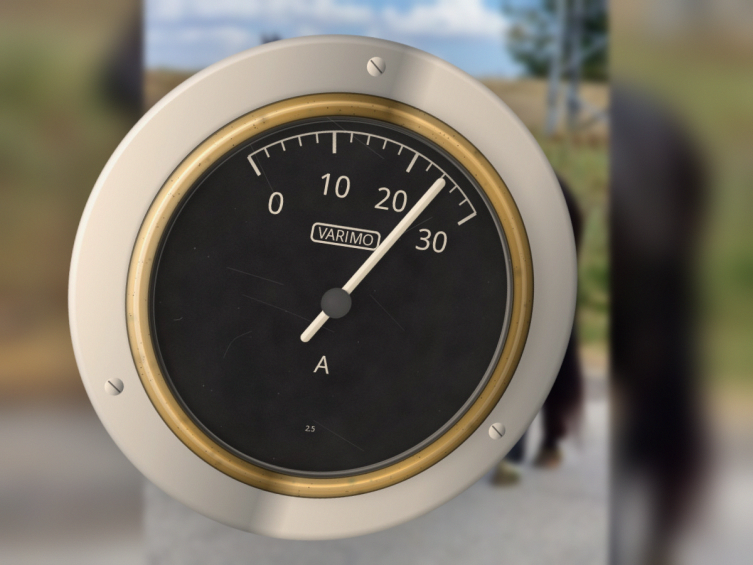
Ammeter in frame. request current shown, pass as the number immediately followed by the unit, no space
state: 24A
